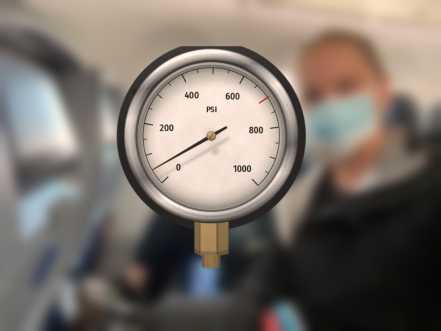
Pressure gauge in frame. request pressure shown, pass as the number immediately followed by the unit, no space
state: 50psi
